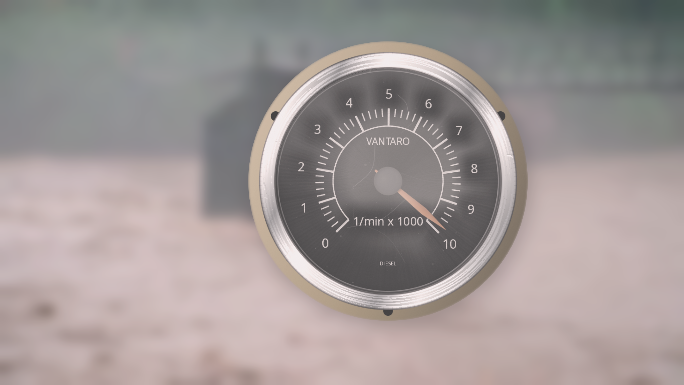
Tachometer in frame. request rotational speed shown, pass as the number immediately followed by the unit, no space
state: 9800rpm
